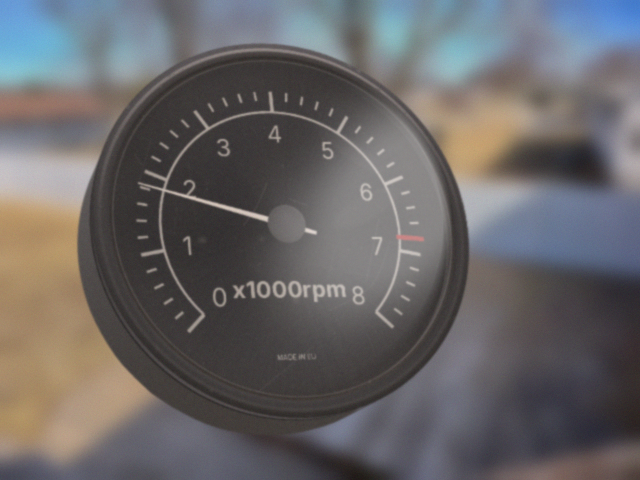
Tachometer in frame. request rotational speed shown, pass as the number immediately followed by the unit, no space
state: 1800rpm
